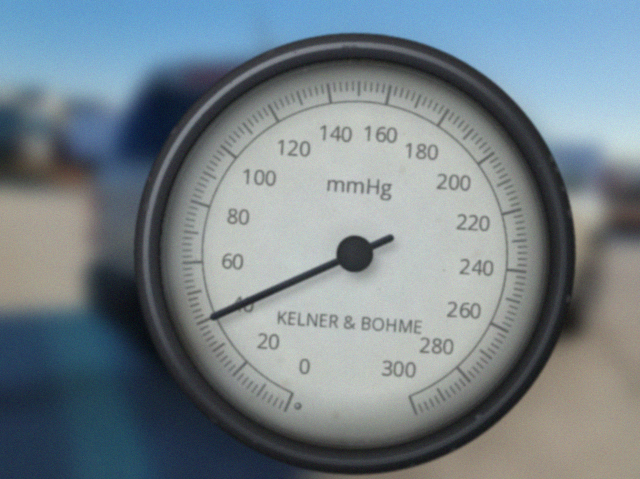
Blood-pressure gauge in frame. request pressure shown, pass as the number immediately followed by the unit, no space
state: 40mmHg
